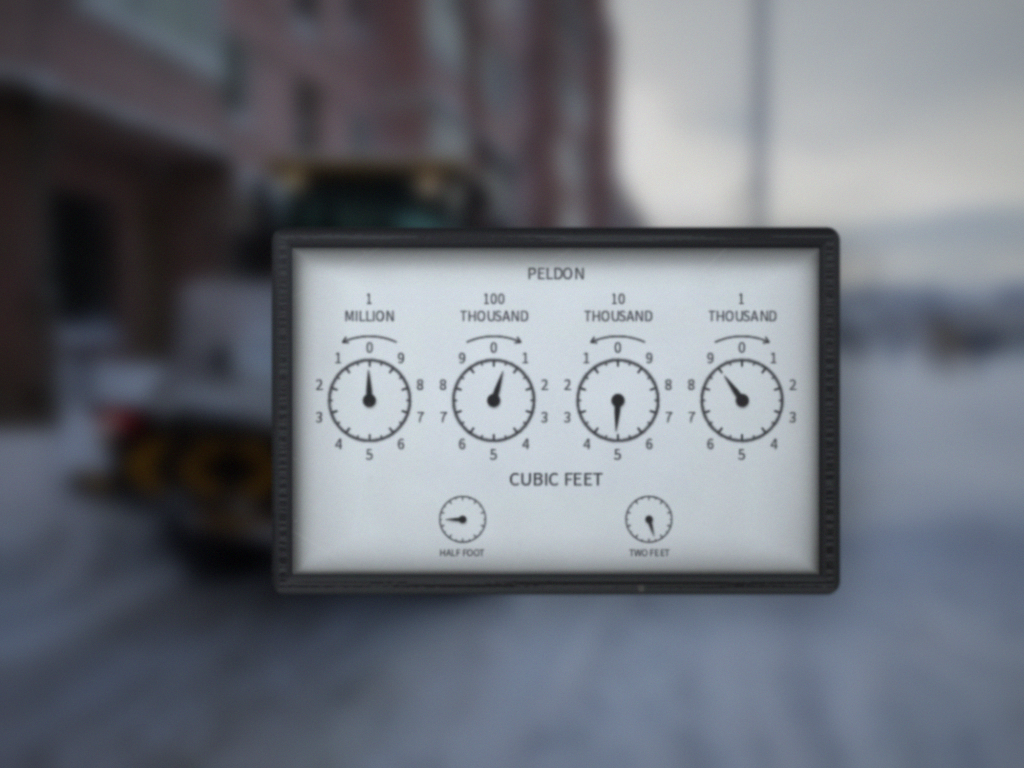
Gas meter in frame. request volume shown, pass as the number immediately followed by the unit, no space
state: 4900ft³
